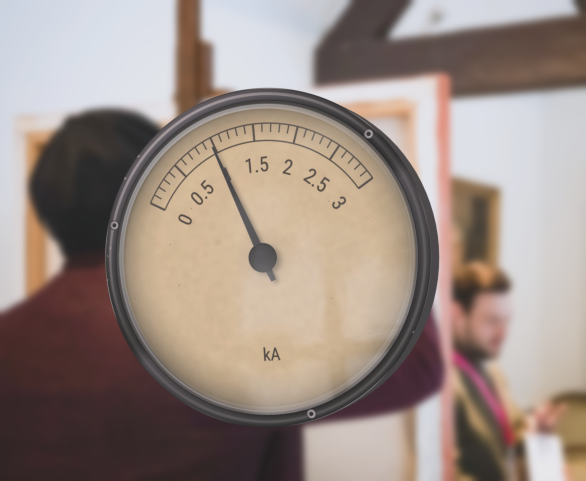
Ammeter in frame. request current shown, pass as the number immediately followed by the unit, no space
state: 1kA
